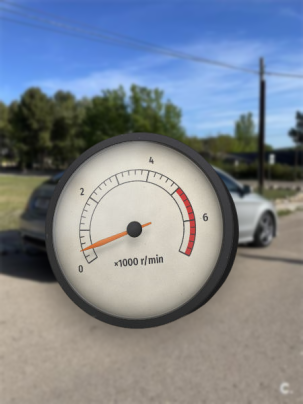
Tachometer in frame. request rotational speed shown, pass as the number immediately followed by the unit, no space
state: 400rpm
